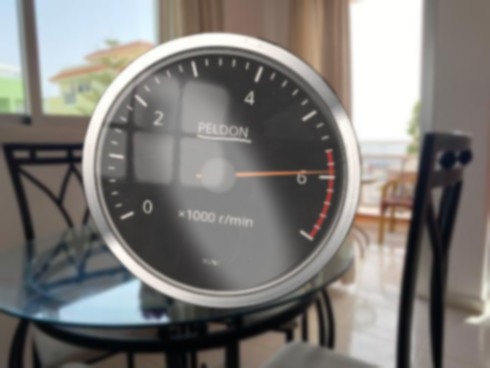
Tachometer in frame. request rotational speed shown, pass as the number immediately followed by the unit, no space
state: 5900rpm
